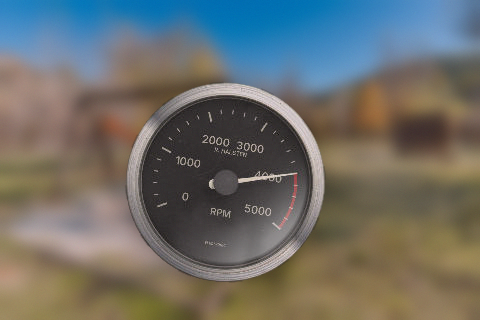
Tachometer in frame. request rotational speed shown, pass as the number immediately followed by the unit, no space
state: 4000rpm
